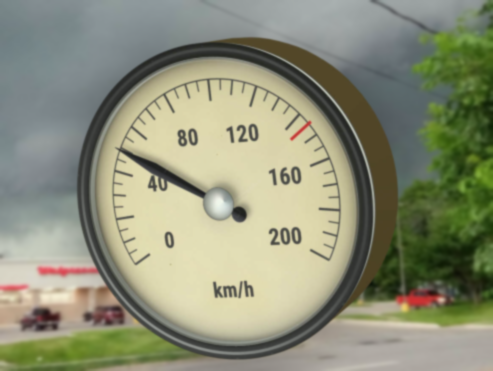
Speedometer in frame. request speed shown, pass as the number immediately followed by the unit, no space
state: 50km/h
